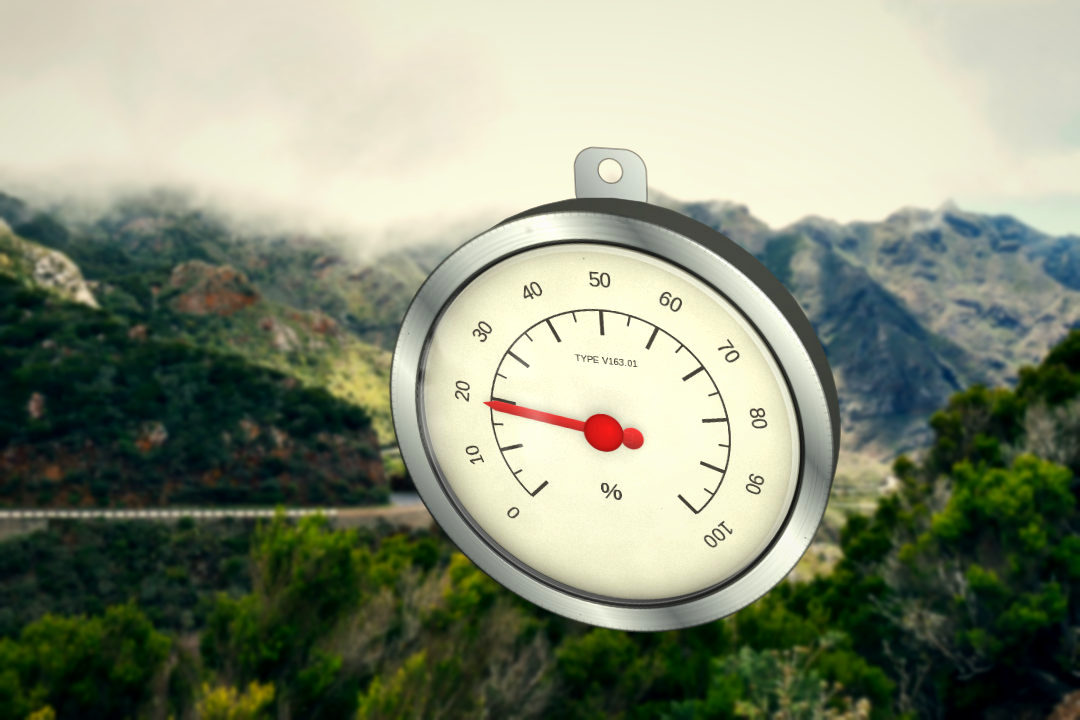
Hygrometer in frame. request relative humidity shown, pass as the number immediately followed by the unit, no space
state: 20%
